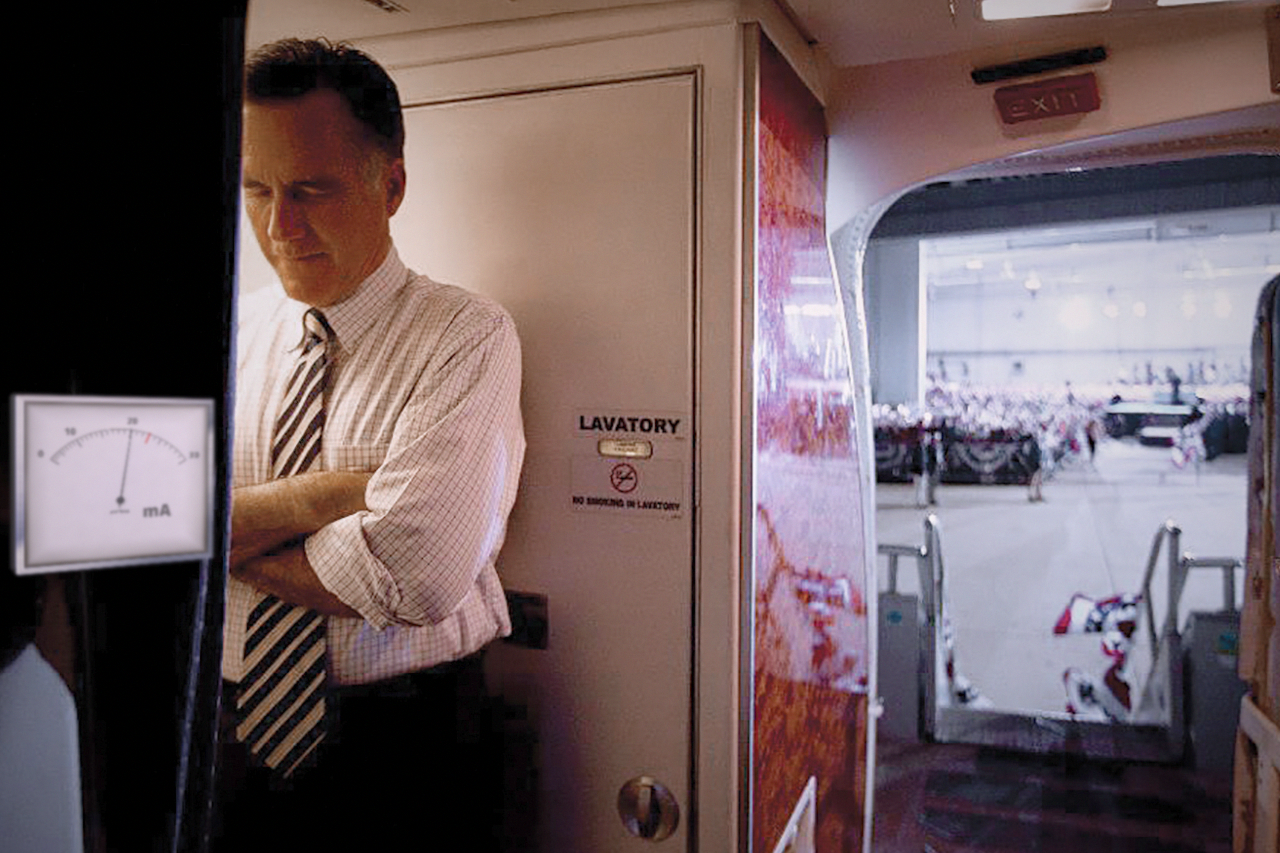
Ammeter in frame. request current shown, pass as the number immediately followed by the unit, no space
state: 20mA
